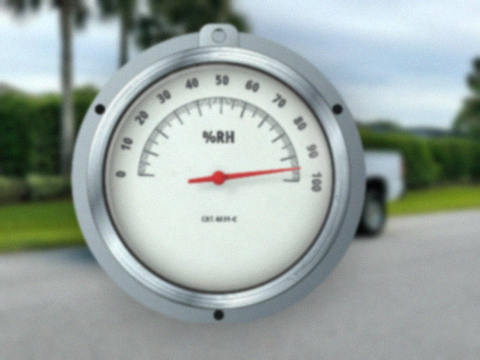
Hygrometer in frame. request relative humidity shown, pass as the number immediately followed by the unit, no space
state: 95%
